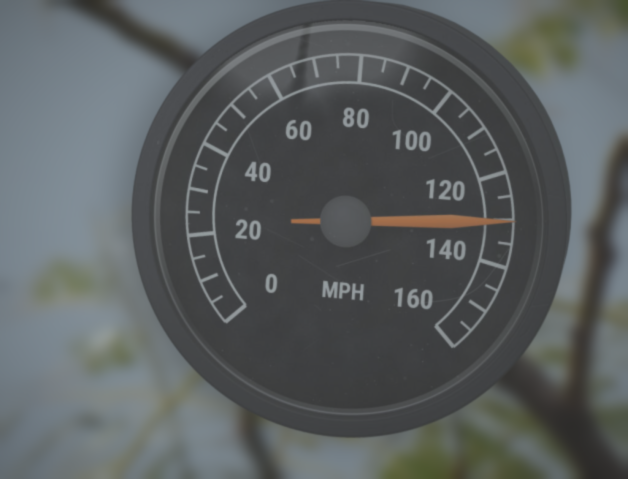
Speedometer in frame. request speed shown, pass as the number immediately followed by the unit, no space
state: 130mph
